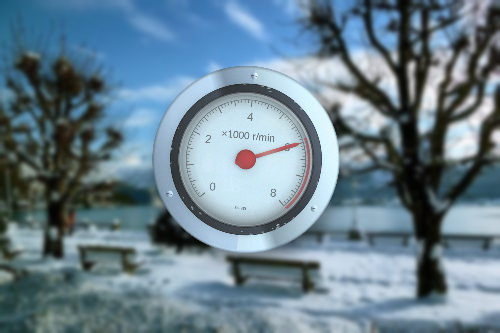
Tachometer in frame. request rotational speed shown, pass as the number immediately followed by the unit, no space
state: 6000rpm
